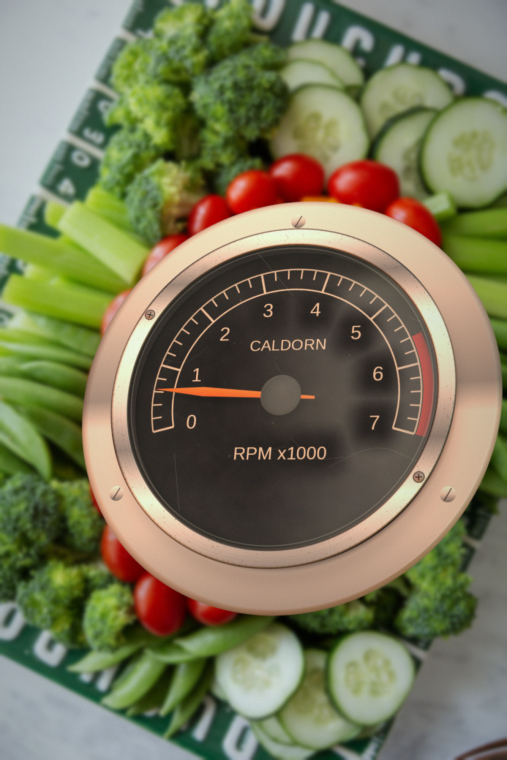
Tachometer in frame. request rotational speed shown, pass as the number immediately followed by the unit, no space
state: 600rpm
